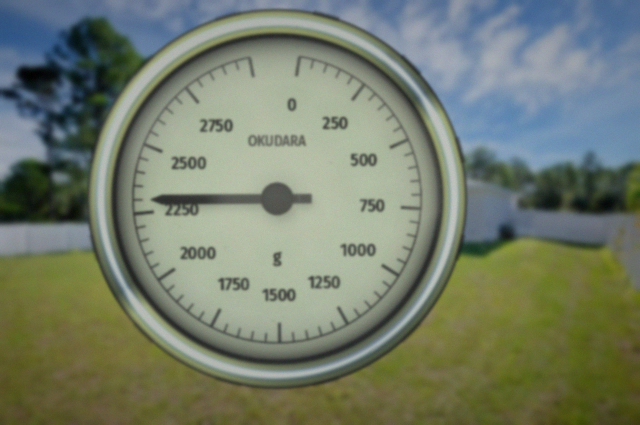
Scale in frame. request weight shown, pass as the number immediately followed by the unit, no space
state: 2300g
